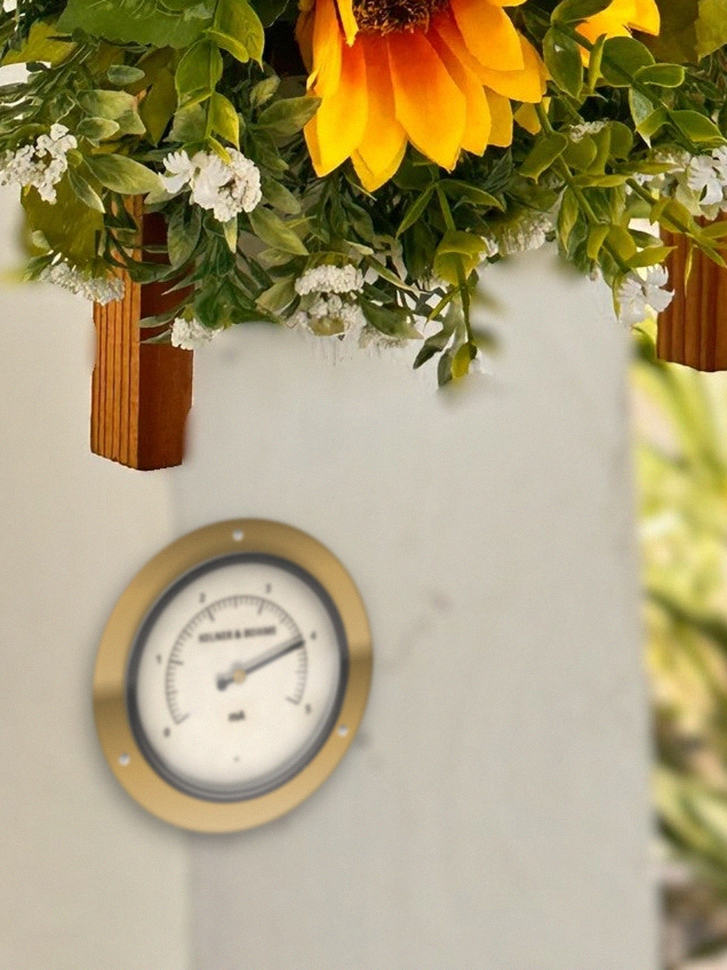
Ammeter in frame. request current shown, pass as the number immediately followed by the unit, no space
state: 4mA
